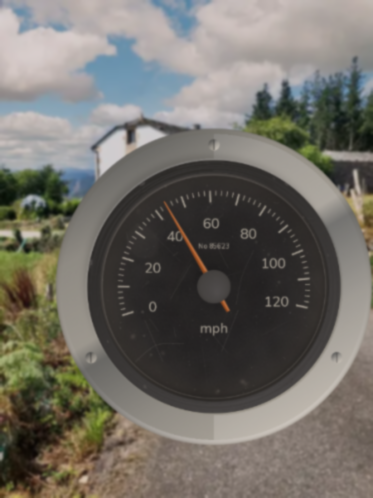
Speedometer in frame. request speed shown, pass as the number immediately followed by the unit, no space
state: 44mph
